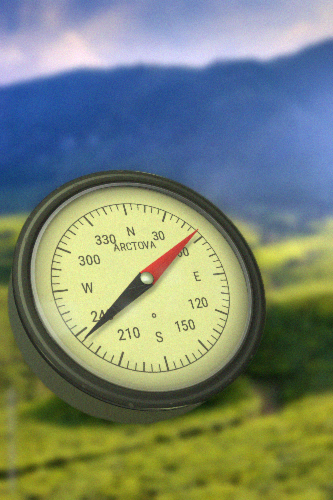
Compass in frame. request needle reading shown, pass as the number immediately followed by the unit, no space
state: 55°
